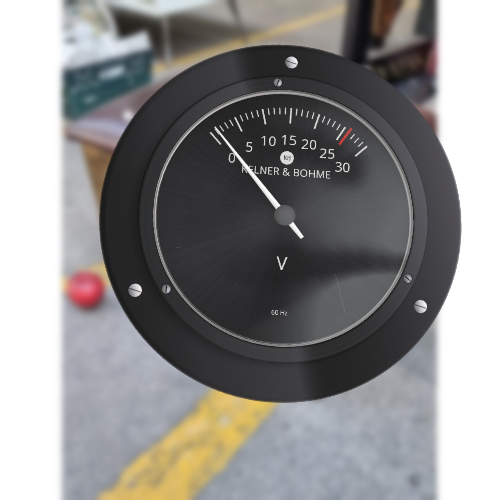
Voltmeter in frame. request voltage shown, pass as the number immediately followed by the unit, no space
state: 1V
